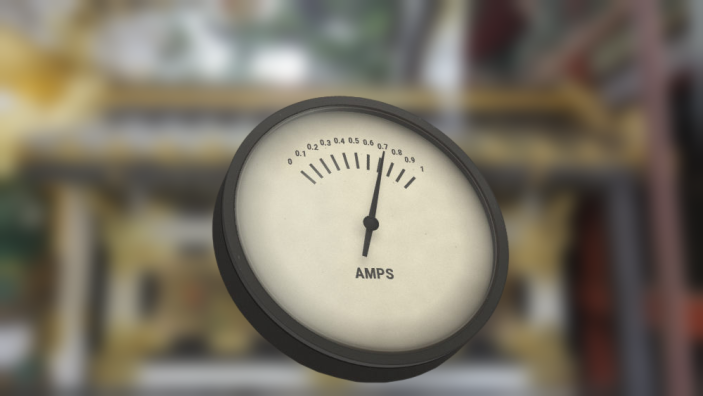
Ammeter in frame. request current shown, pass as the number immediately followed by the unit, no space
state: 0.7A
